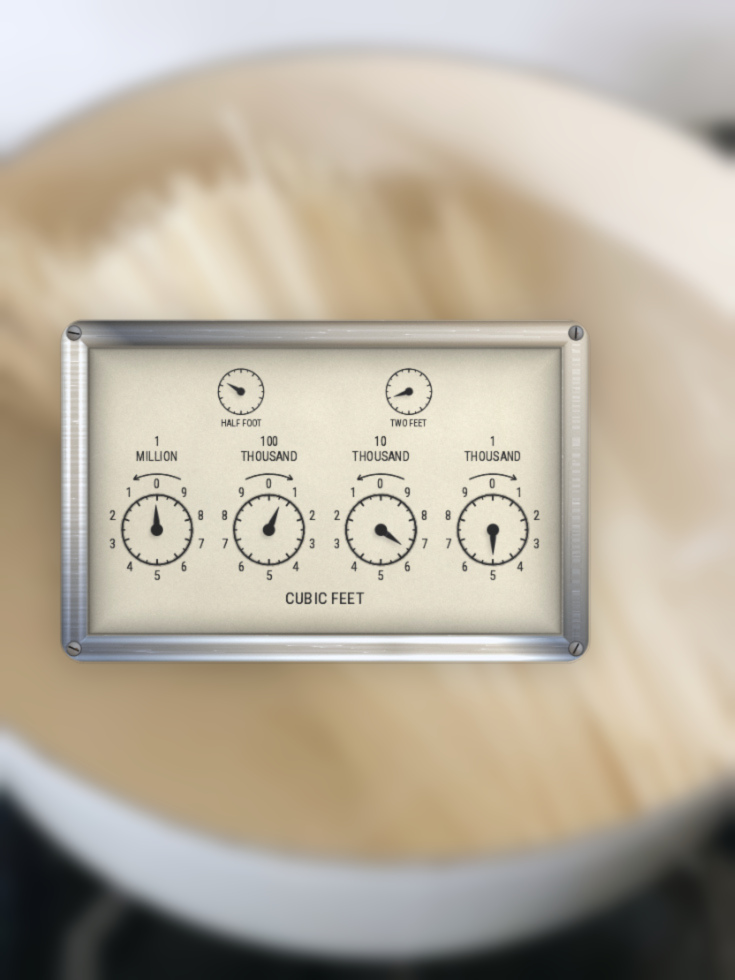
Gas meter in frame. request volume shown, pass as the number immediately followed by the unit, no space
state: 6500ft³
